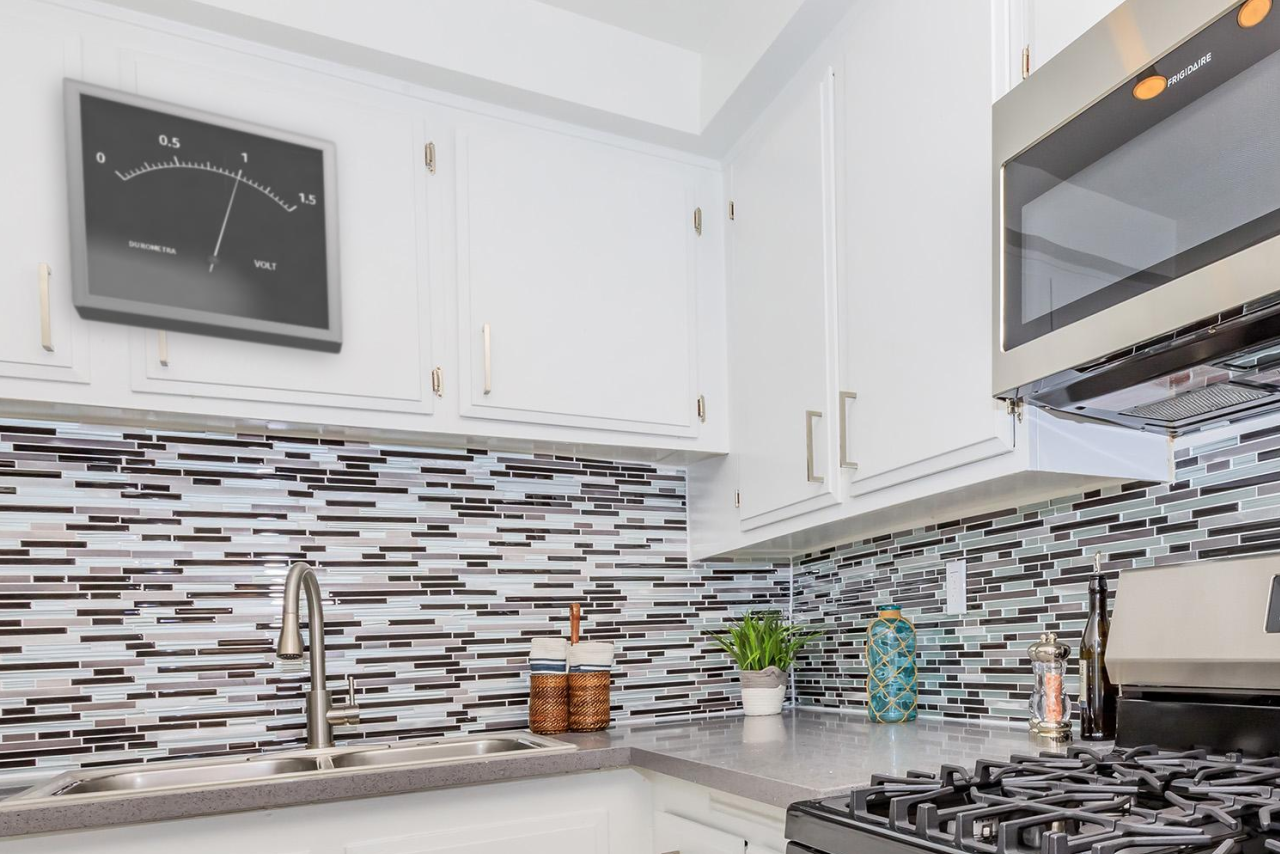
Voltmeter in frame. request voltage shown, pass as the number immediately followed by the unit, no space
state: 1V
